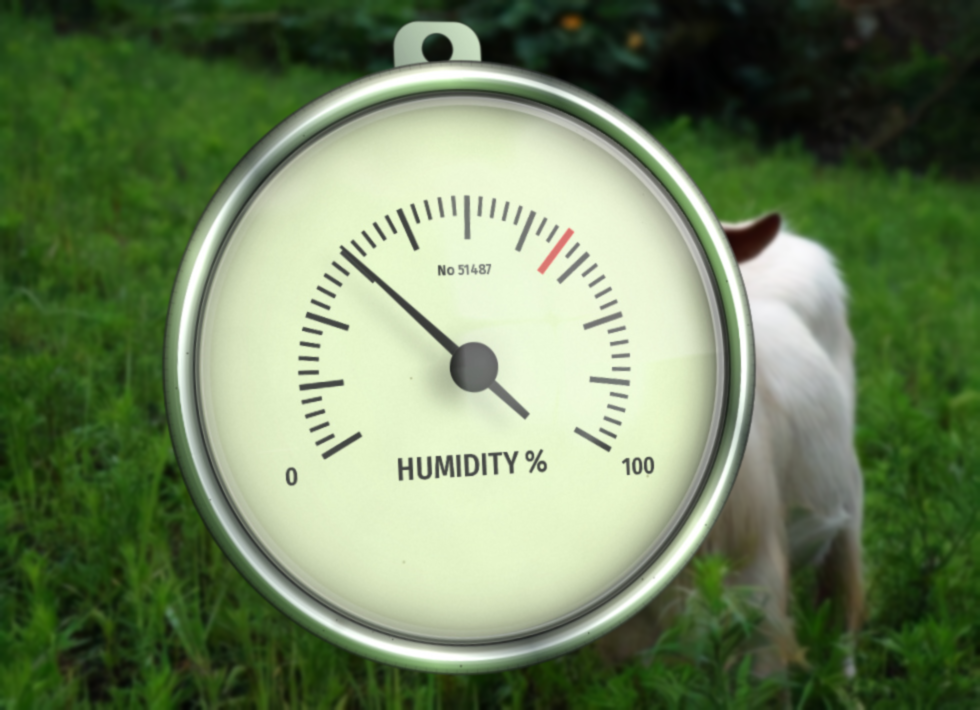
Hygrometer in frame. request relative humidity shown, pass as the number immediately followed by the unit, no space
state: 30%
